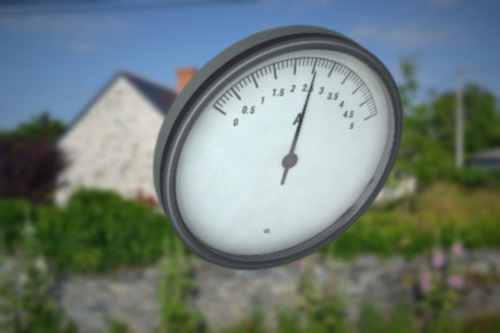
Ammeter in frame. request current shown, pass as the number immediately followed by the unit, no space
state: 2.5A
